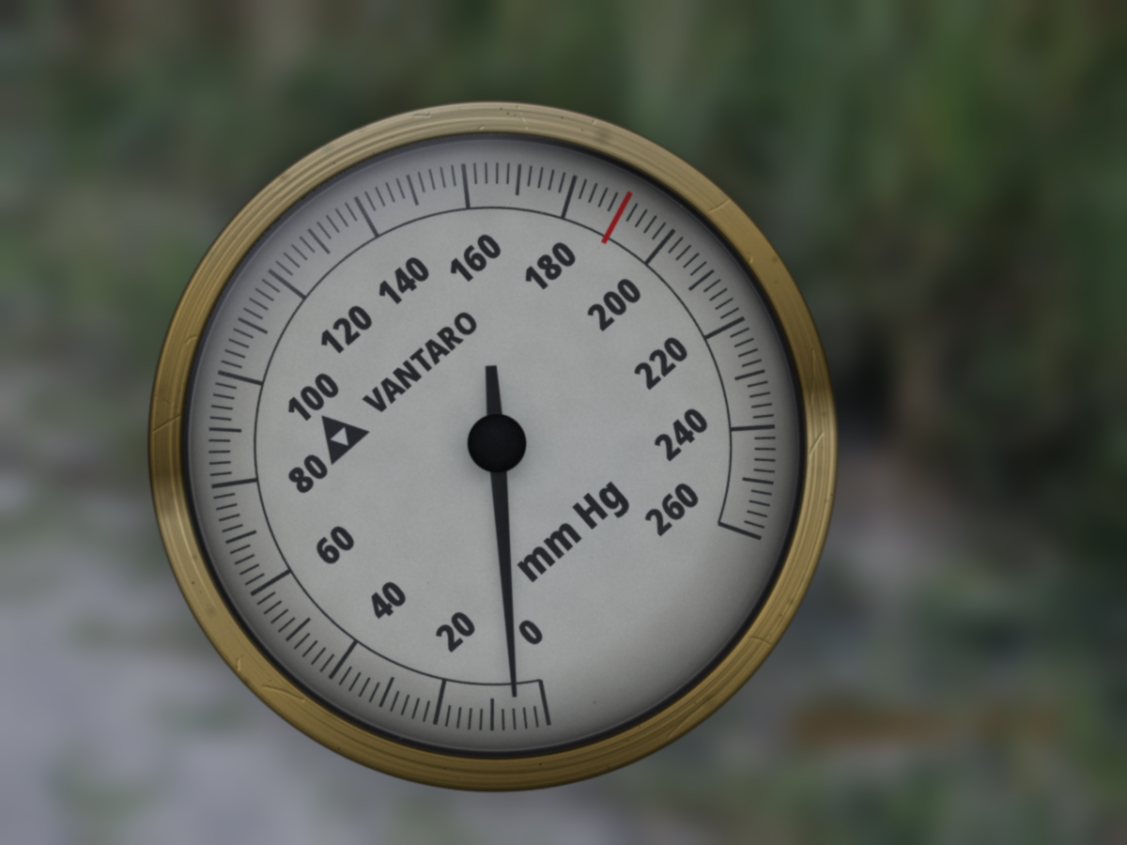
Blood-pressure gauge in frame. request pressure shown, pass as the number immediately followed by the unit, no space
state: 6mmHg
